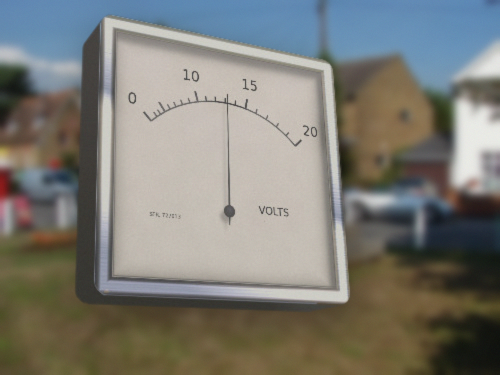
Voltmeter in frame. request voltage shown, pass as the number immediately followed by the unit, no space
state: 13V
